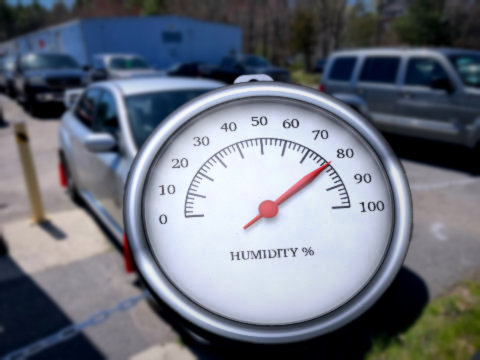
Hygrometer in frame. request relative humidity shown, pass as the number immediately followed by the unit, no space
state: 80%
